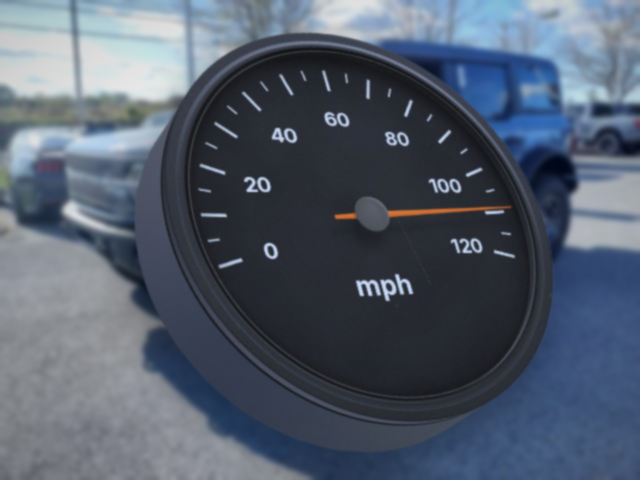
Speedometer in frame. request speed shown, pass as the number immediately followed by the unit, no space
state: 110mph
